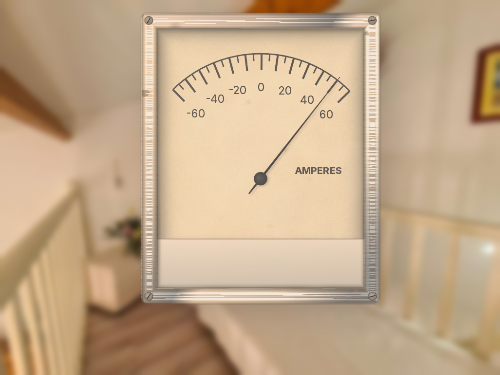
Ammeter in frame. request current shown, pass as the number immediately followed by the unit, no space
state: 50A
